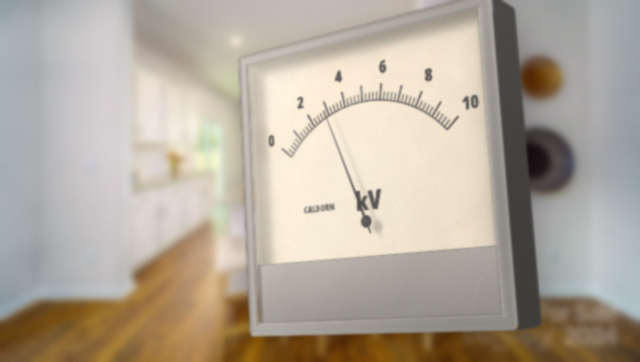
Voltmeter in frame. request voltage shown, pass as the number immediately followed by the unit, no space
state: 3kV
